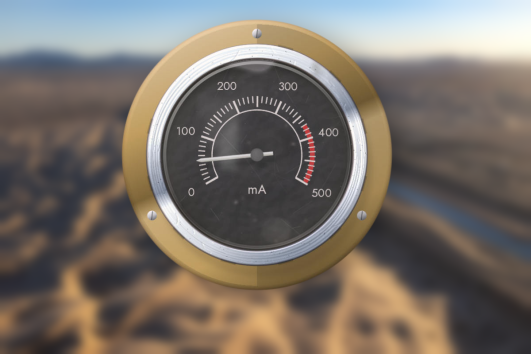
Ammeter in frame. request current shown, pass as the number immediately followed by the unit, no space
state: 50mA
